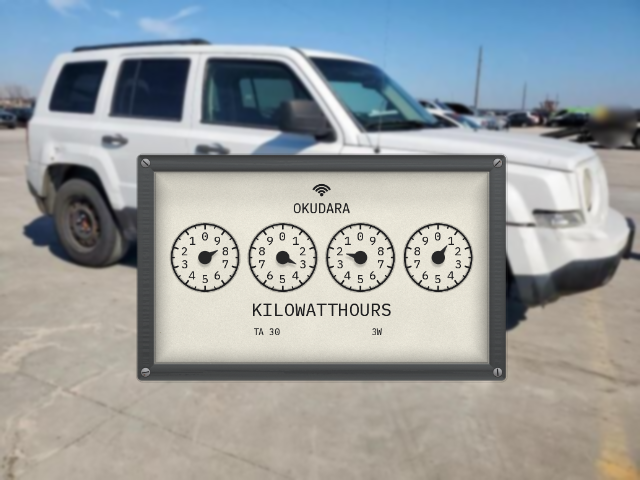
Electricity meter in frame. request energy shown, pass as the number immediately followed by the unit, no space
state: 8321kWh
